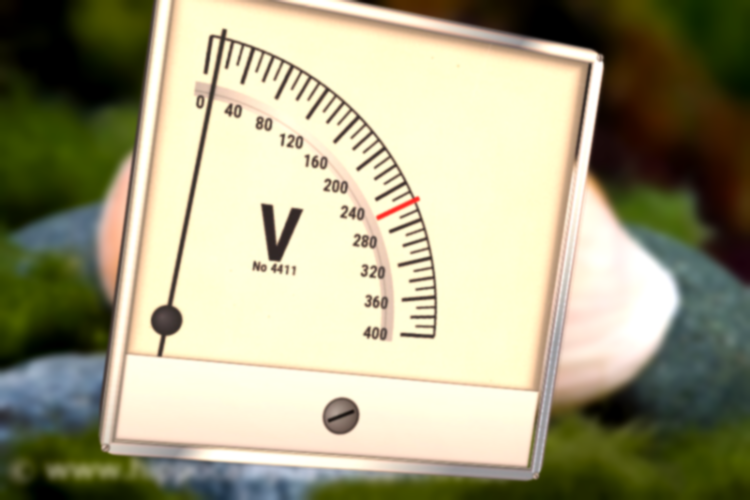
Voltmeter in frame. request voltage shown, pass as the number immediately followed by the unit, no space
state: 10V
